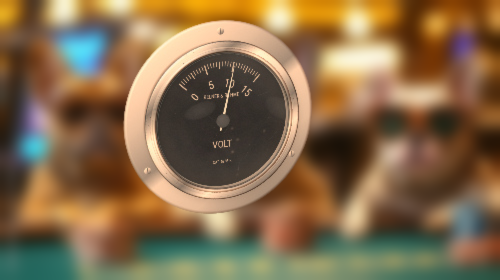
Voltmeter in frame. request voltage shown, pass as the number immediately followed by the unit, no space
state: 10V
